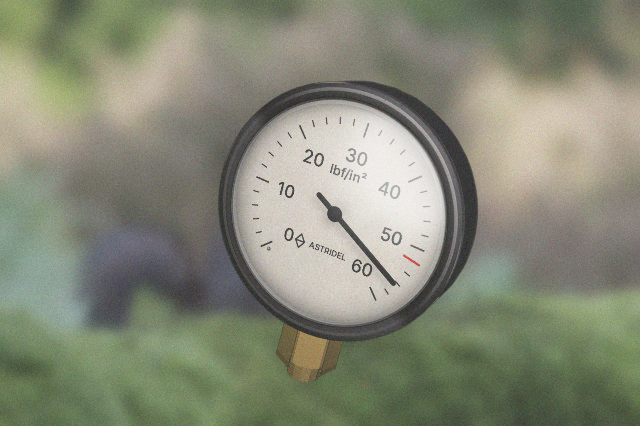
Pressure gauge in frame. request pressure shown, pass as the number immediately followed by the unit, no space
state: 56psi
